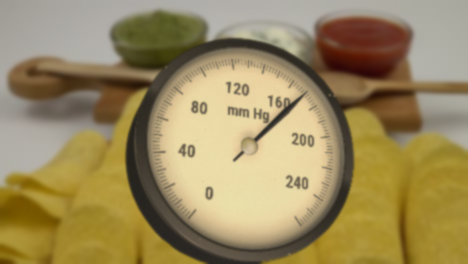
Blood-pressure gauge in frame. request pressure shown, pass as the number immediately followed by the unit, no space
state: 170mmHg
